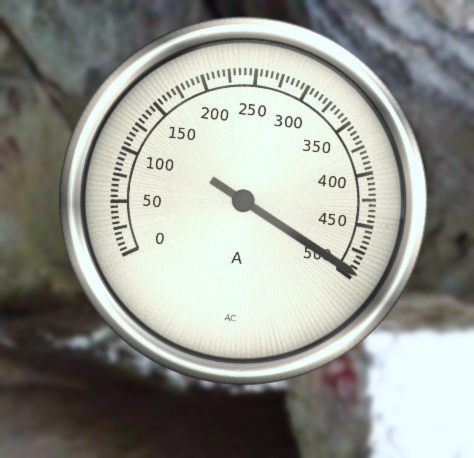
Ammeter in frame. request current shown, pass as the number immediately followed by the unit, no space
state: 495A
